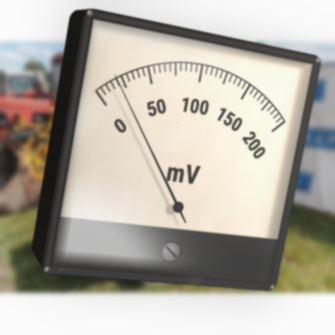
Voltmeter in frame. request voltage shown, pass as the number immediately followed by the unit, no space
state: 20mV
